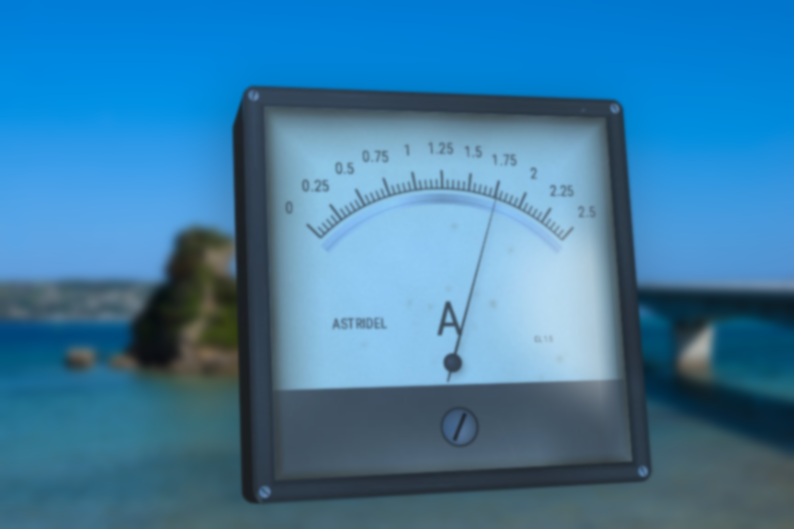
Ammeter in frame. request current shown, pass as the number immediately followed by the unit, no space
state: 1.75A
